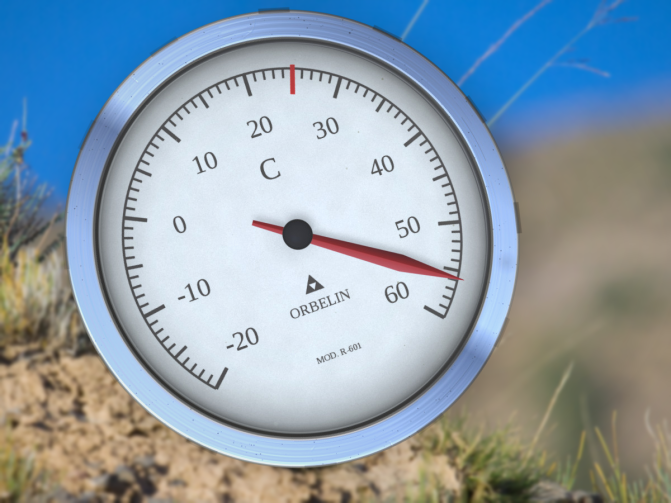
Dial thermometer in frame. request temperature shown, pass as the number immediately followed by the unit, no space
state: 56°C
